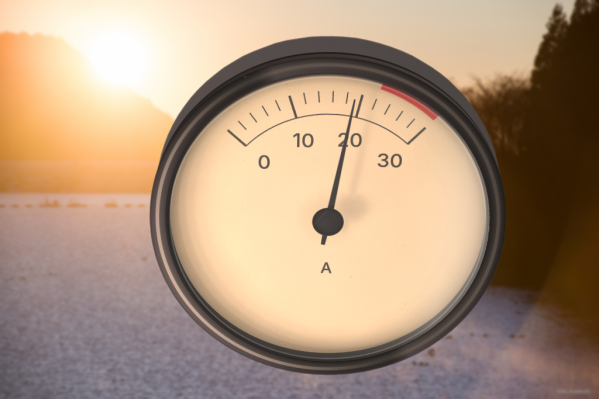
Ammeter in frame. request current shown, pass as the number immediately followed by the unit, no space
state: 19A
